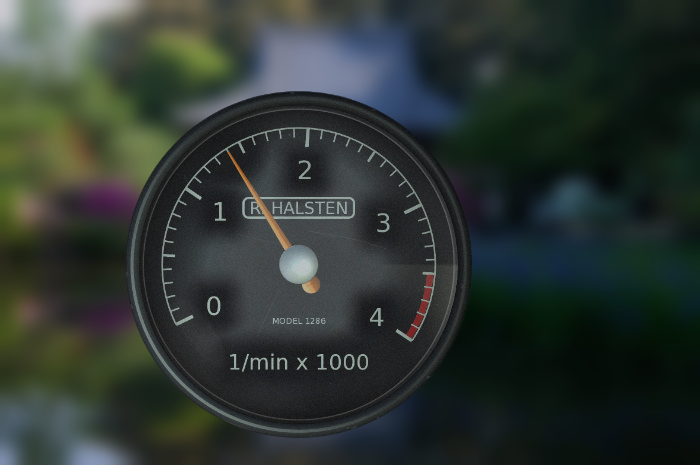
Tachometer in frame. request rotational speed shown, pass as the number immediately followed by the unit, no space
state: 1400rpm
